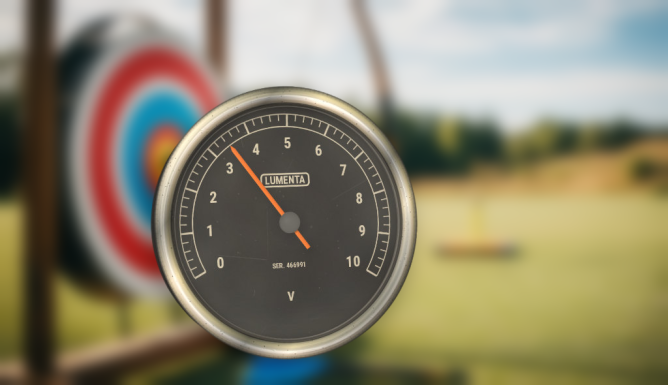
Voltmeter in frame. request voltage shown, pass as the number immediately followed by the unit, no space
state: 3.4V
